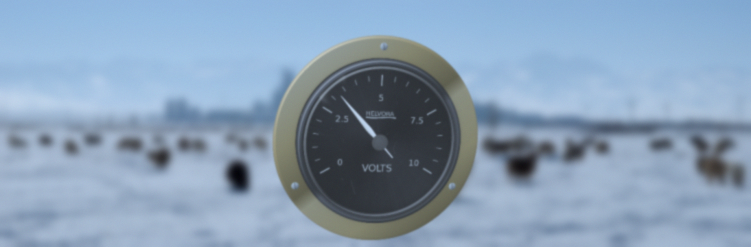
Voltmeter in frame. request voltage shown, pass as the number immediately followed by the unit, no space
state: 3.25V
